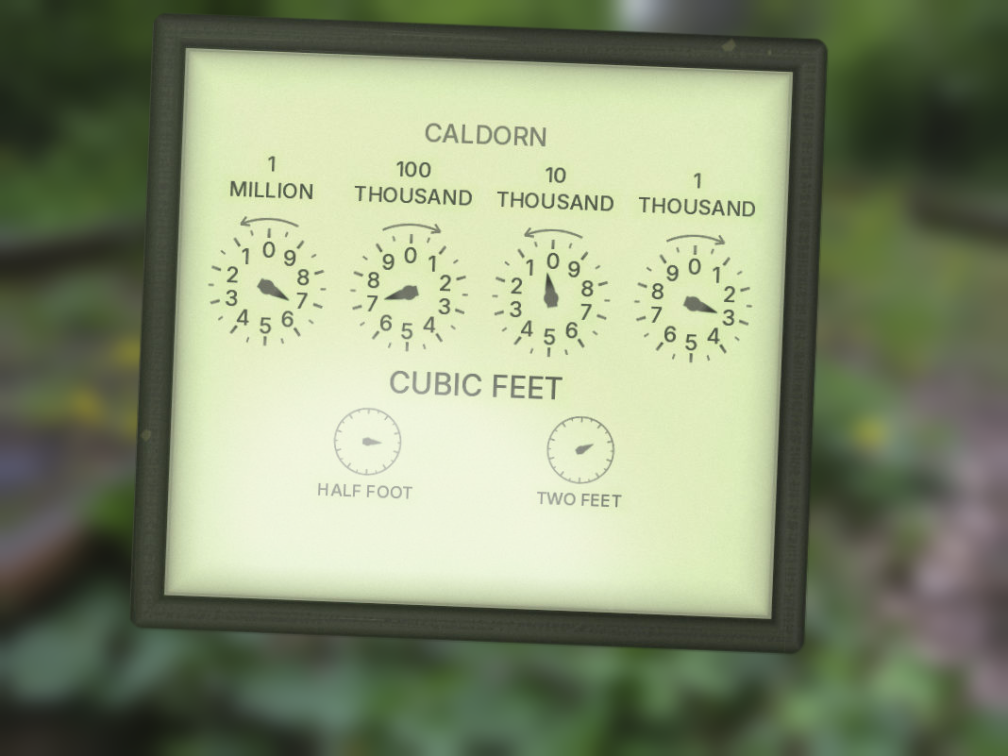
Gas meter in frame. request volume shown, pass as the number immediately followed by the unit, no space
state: 670300ft³
